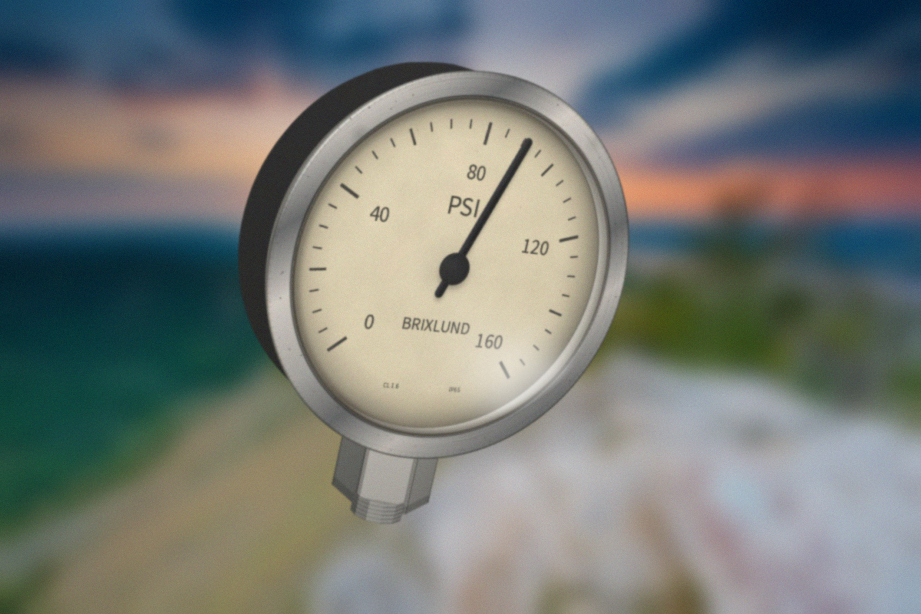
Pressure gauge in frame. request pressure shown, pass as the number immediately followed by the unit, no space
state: 90psi
